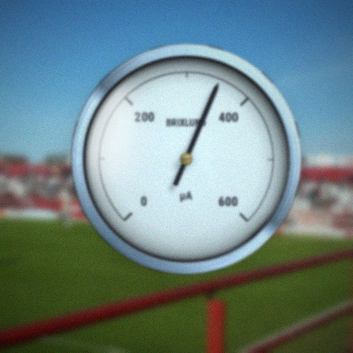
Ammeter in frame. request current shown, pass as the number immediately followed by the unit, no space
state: 350µA
